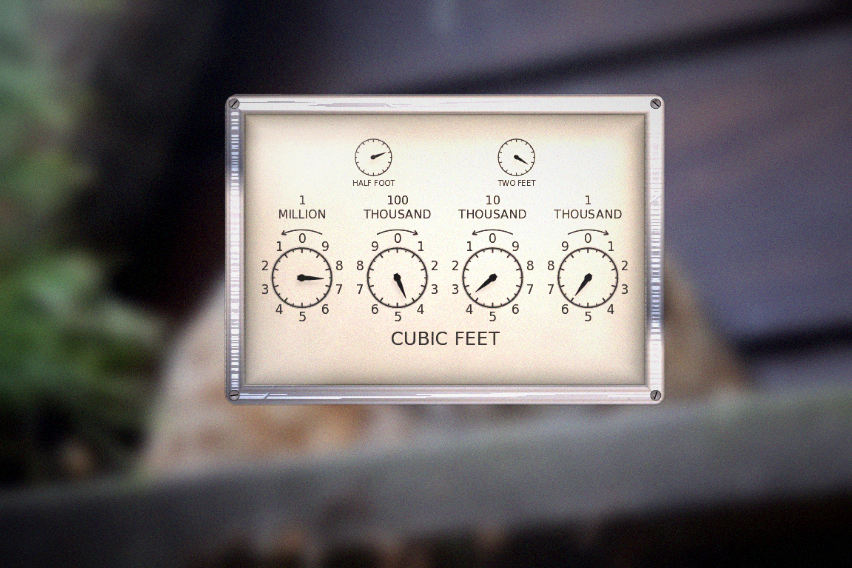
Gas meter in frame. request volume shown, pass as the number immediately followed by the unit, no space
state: 743600ft³
